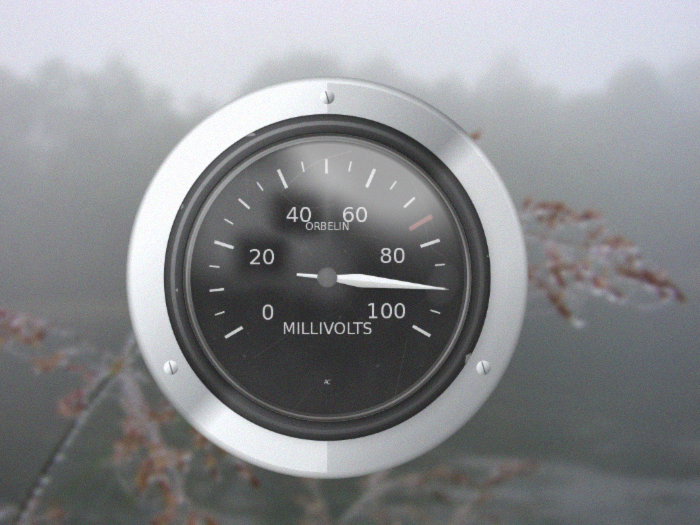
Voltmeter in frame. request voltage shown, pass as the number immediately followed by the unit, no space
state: 90mV
